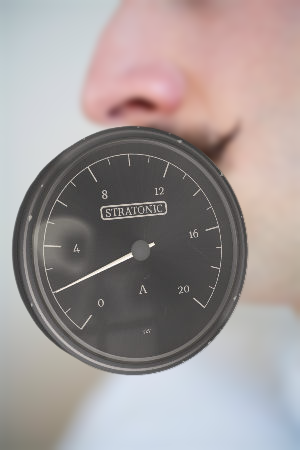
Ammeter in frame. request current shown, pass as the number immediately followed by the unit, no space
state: 2A
